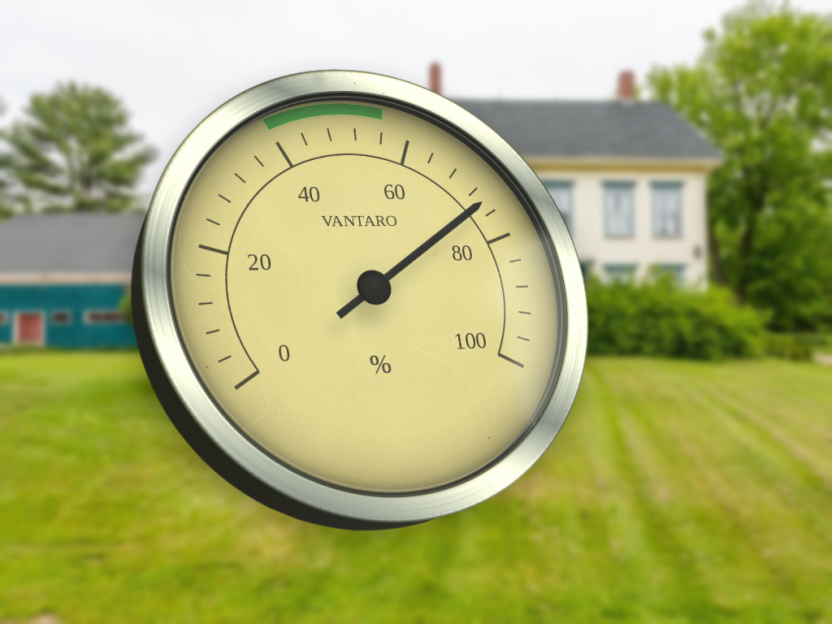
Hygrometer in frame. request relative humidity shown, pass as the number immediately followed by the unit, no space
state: 74%
